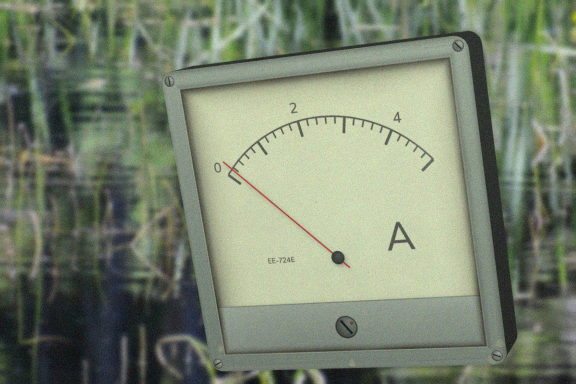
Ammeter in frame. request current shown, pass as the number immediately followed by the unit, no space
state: 0.2A
